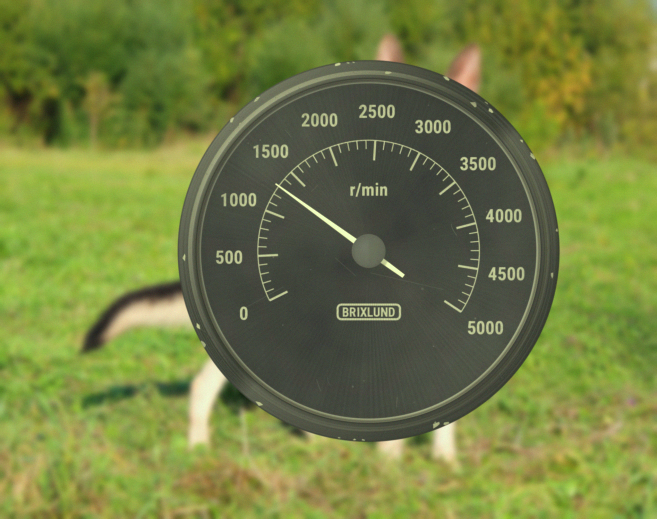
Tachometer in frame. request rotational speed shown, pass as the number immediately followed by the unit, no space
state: 1300rpm
